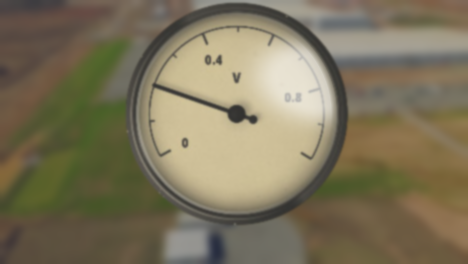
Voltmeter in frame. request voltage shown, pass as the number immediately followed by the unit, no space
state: 0.2V
